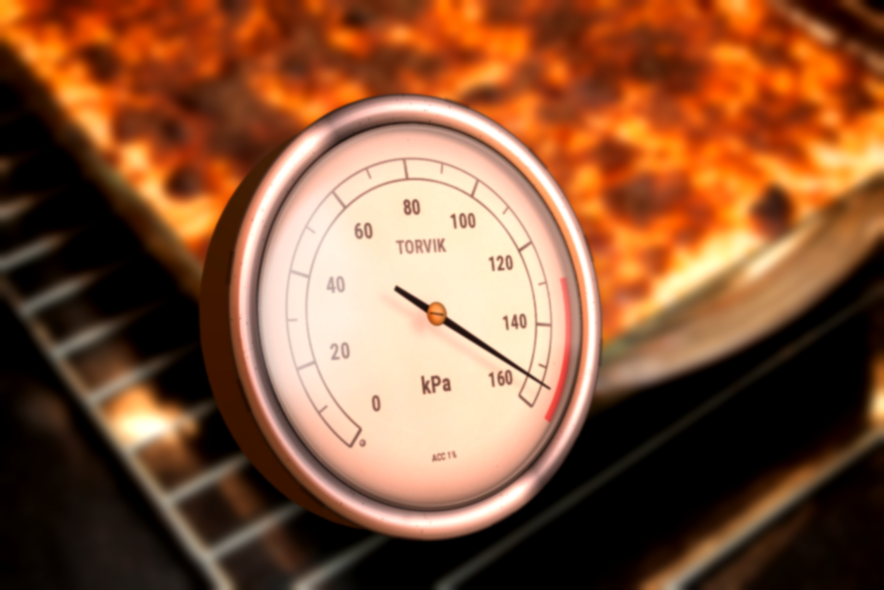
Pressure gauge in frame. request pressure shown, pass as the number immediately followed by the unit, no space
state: 155kPa
